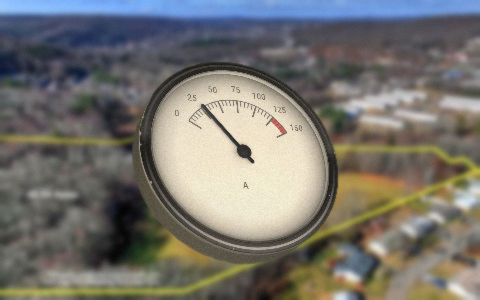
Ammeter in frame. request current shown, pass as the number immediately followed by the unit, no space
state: 25A
